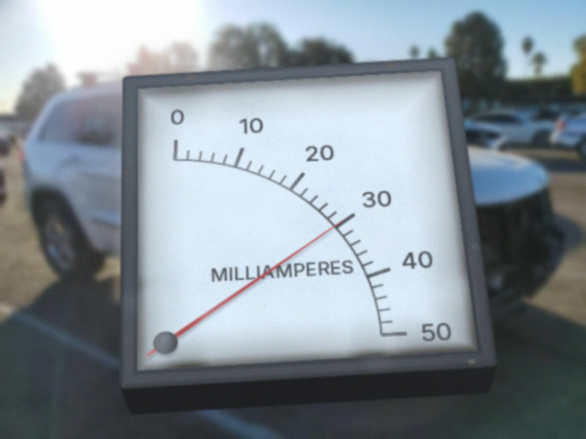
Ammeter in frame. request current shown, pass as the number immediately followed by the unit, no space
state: 30mA
